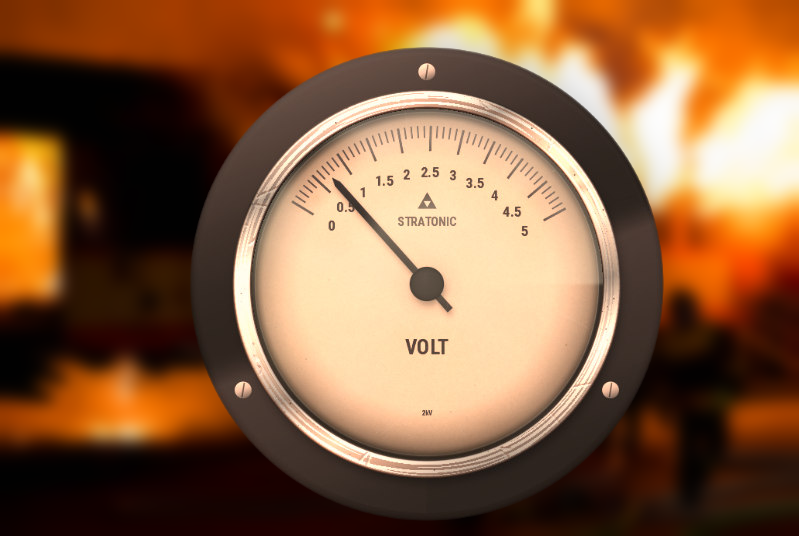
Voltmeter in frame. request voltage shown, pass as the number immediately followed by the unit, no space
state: 0.7V
